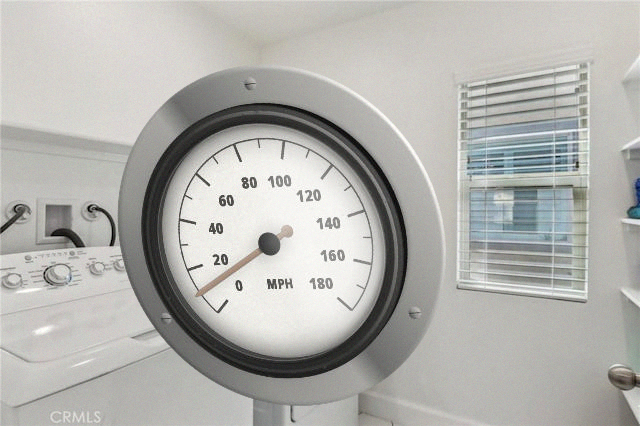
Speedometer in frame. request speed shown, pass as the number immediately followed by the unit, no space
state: 10mph
